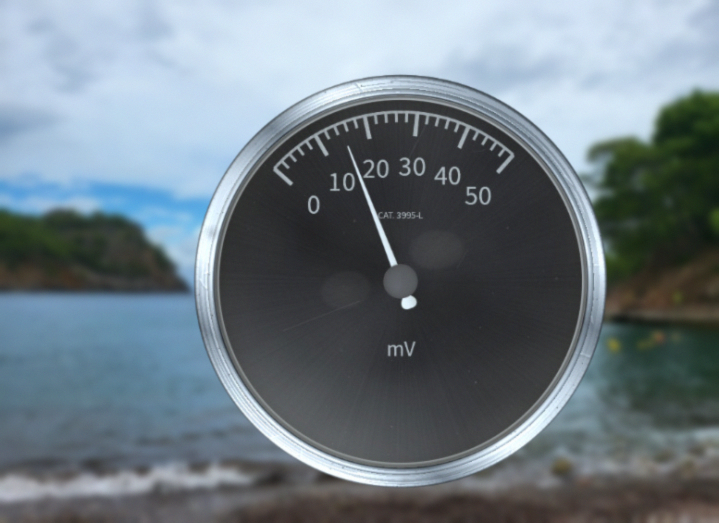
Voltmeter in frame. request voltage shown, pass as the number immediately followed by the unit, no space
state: 15mV
